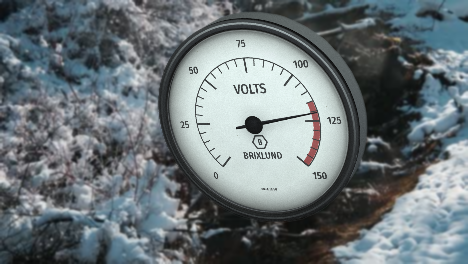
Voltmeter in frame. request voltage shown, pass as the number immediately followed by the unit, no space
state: 120V
